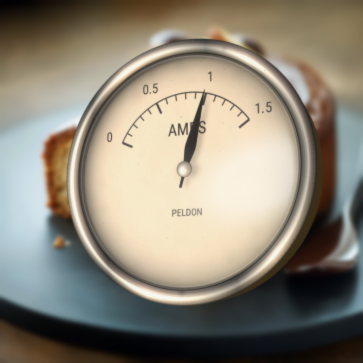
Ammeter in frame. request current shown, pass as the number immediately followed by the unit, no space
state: 1A
